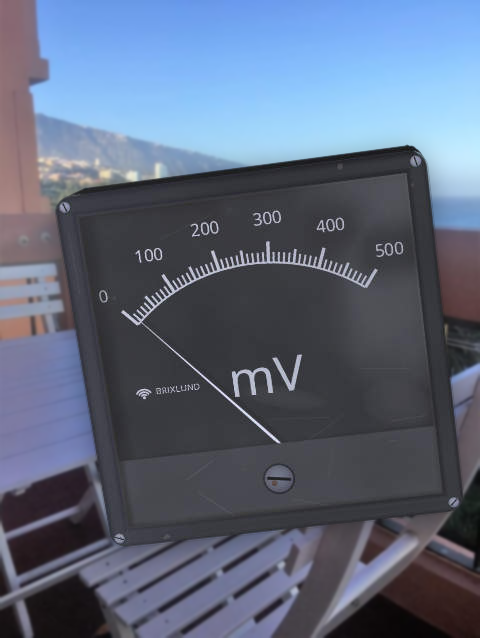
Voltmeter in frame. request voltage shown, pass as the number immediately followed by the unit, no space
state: 10mV
